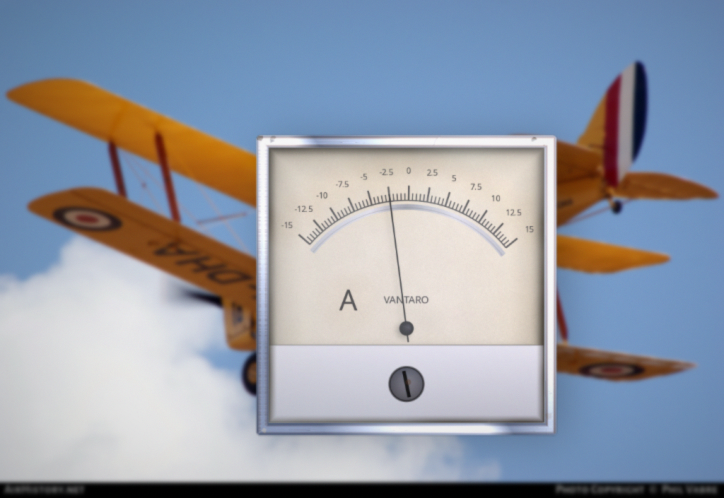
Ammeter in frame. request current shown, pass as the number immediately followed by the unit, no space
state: -2.5A
